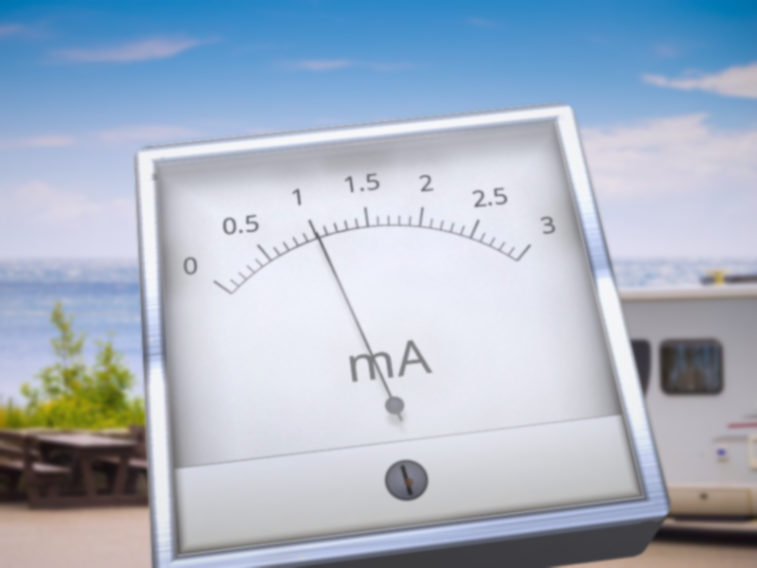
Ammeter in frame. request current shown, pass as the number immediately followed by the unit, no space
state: 1mA
